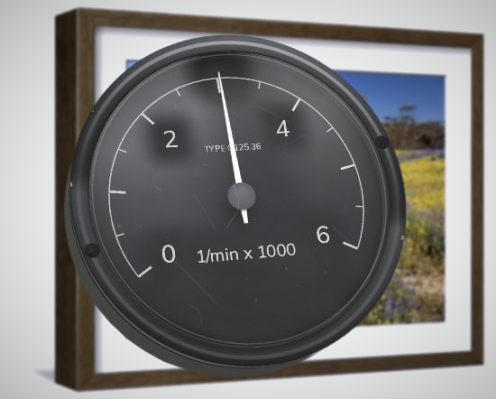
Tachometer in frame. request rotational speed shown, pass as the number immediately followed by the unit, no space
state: 3000rpm
